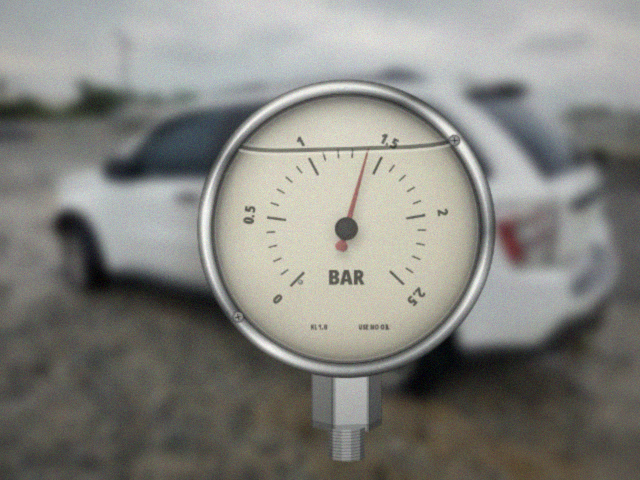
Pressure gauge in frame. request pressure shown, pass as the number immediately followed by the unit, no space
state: 1.4bar
